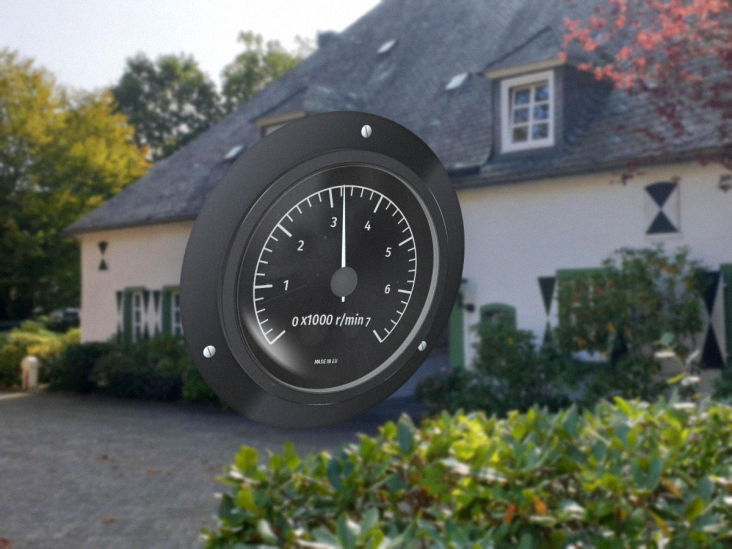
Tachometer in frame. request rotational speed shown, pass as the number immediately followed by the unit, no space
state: 3200rpm
